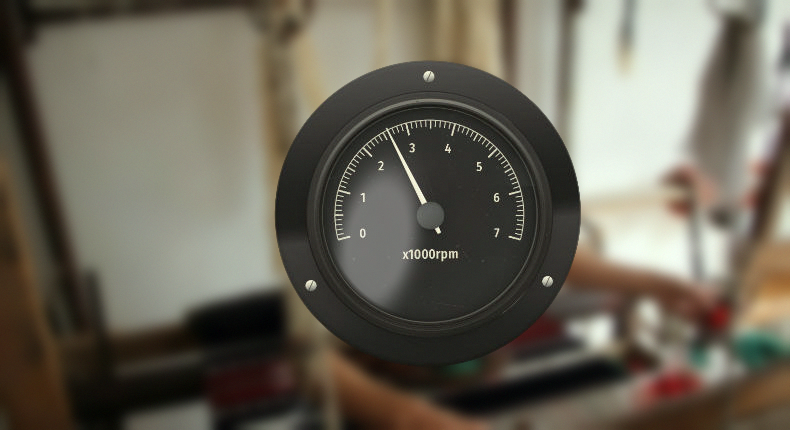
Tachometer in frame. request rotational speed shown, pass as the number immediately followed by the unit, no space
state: 2600rpm
